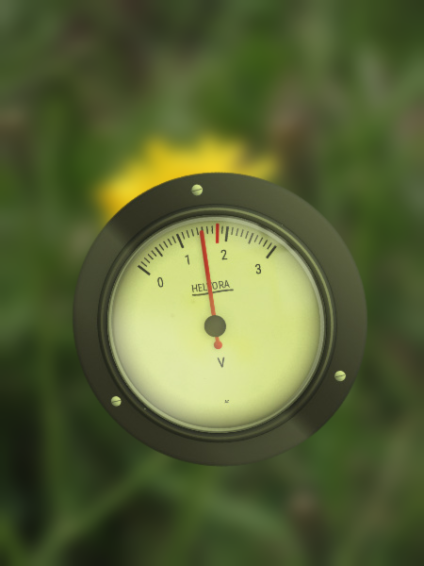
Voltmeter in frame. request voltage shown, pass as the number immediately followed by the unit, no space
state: 1.5V
